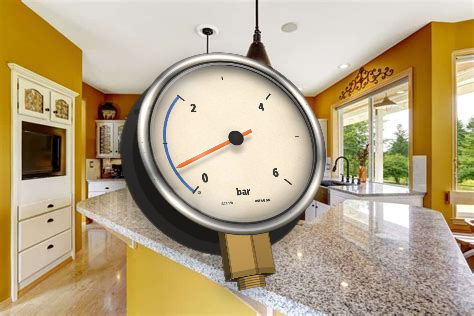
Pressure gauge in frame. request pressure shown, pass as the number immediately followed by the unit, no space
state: 0.5bar
